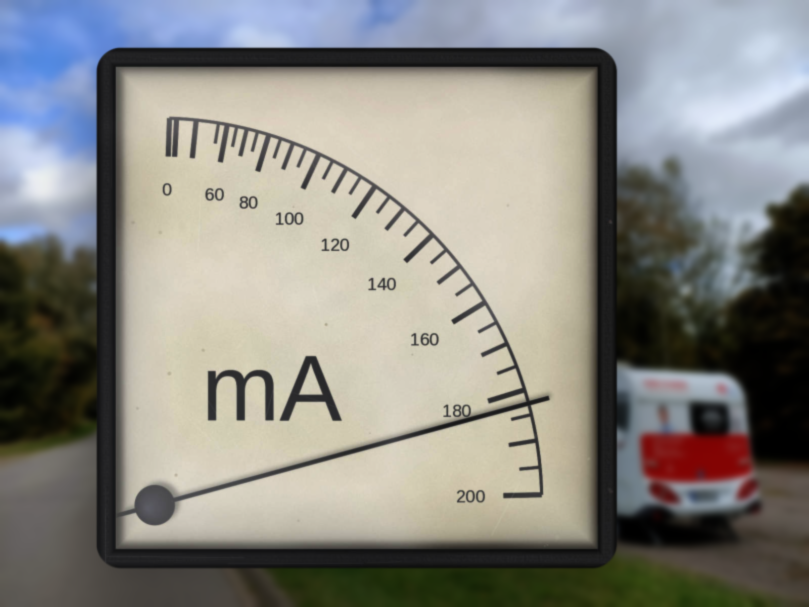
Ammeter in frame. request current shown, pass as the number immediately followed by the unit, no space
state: 182.5mA
